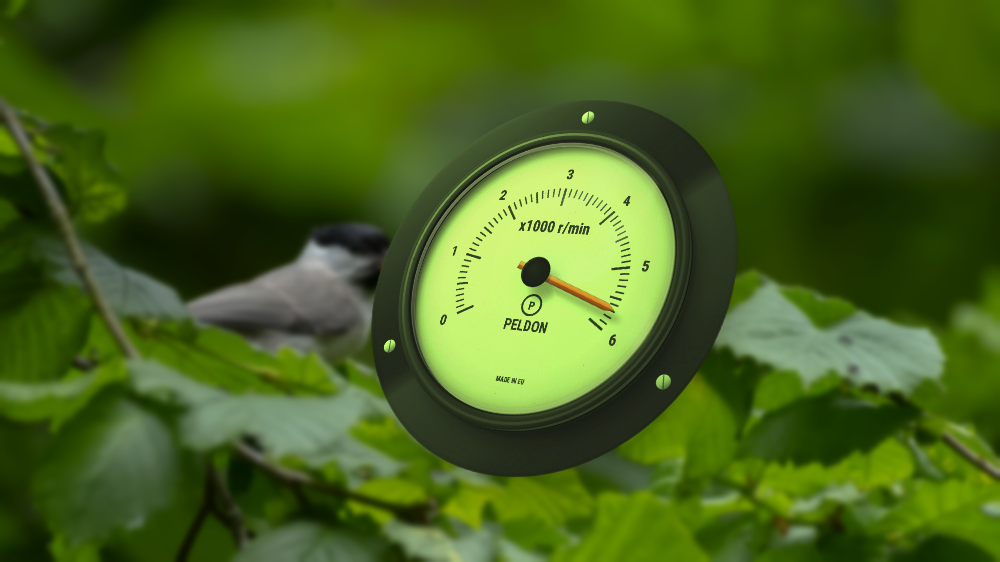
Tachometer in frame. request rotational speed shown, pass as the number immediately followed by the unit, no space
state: 5700rpm
